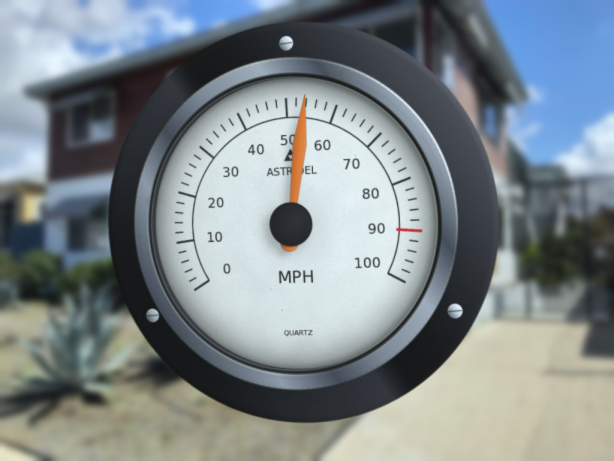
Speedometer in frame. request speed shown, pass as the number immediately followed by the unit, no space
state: 54mph
